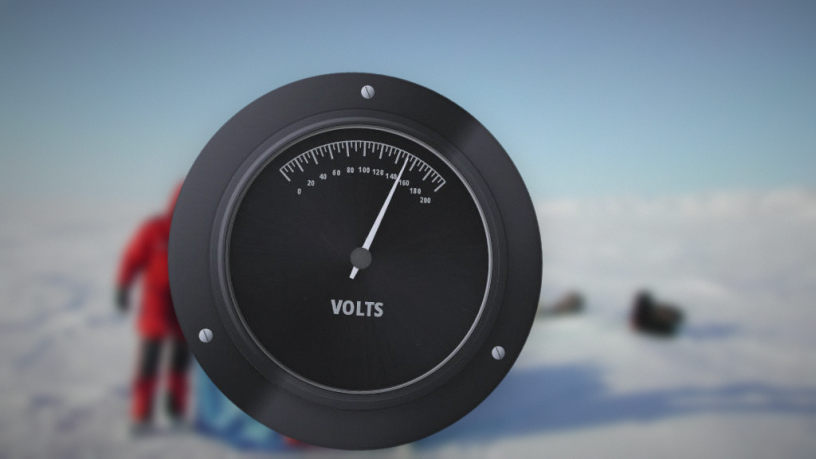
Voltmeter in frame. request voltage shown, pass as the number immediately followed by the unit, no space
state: 150V
